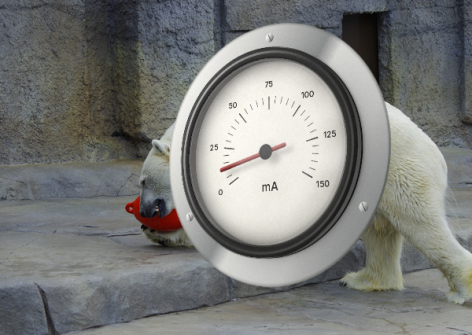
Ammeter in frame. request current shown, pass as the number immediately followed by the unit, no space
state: 10mA
